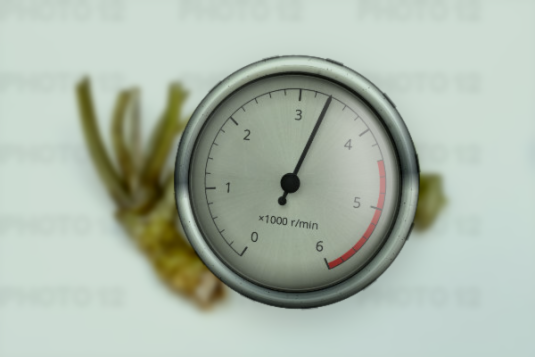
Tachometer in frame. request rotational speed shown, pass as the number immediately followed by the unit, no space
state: 3400rpm
